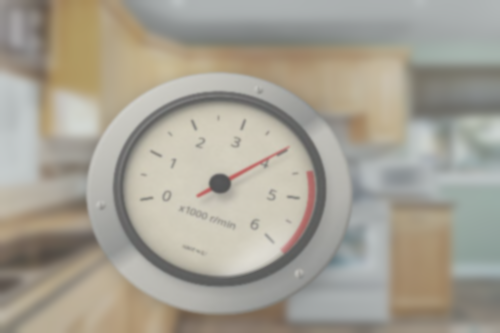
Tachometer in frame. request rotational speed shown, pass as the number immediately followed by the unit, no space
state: 4000rpm
